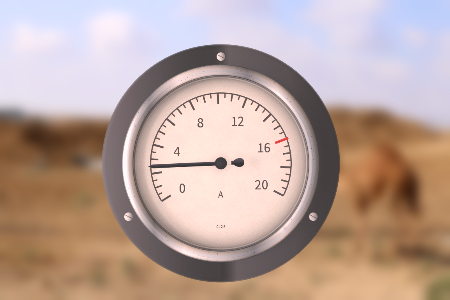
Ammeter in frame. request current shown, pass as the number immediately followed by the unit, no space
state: 2.5A
